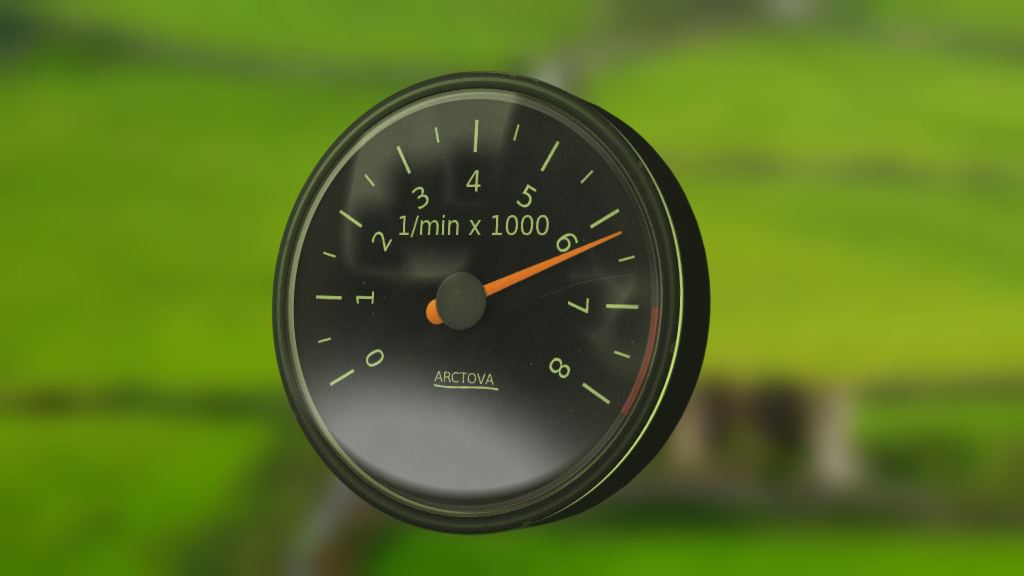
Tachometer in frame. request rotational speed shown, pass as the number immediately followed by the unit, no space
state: 6250rpm
